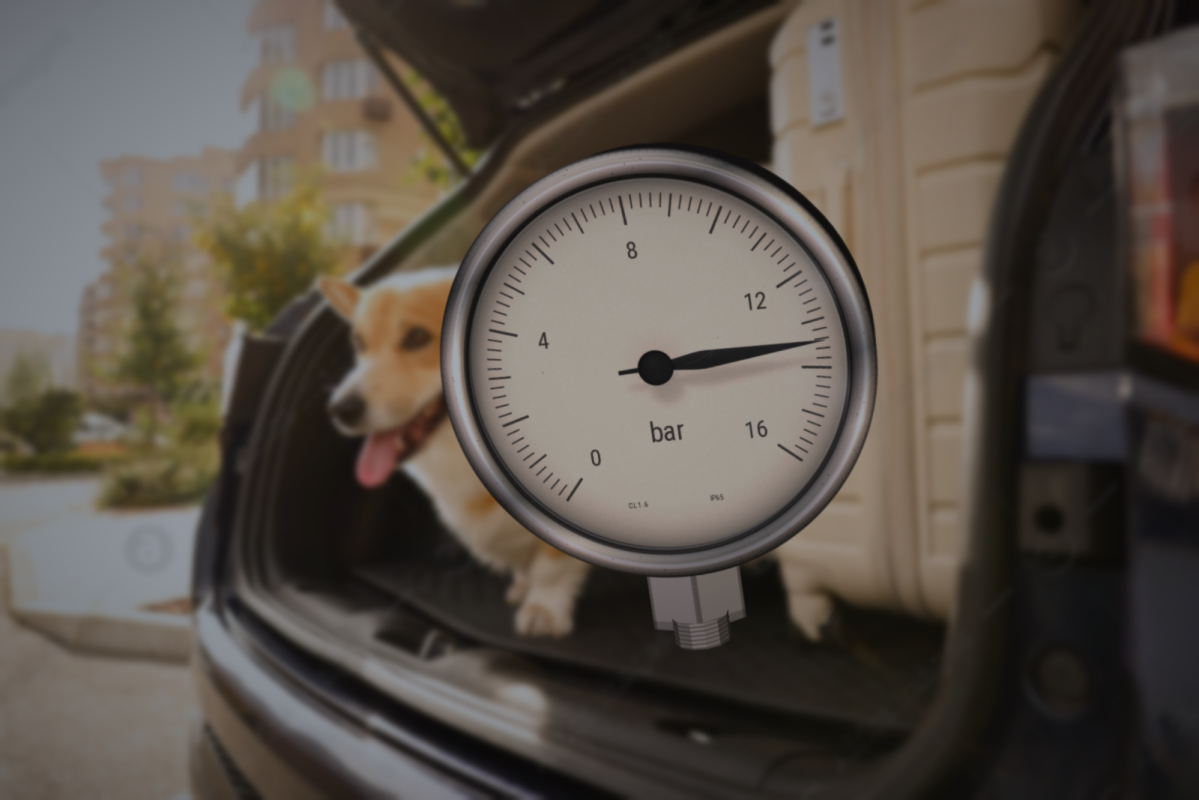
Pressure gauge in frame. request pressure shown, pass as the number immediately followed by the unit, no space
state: 13.4bar
